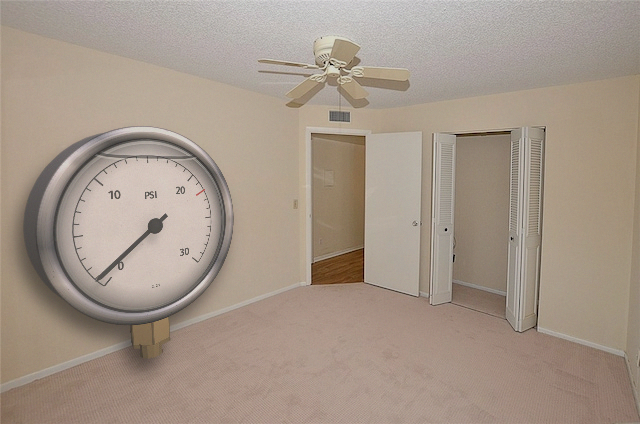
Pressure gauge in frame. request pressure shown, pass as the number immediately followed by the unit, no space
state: 1psi
